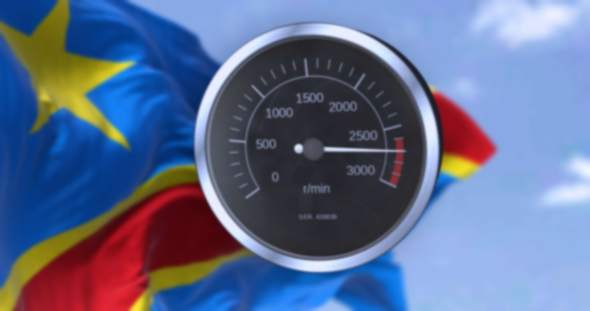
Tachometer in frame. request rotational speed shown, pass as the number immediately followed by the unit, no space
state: 2700rpm
